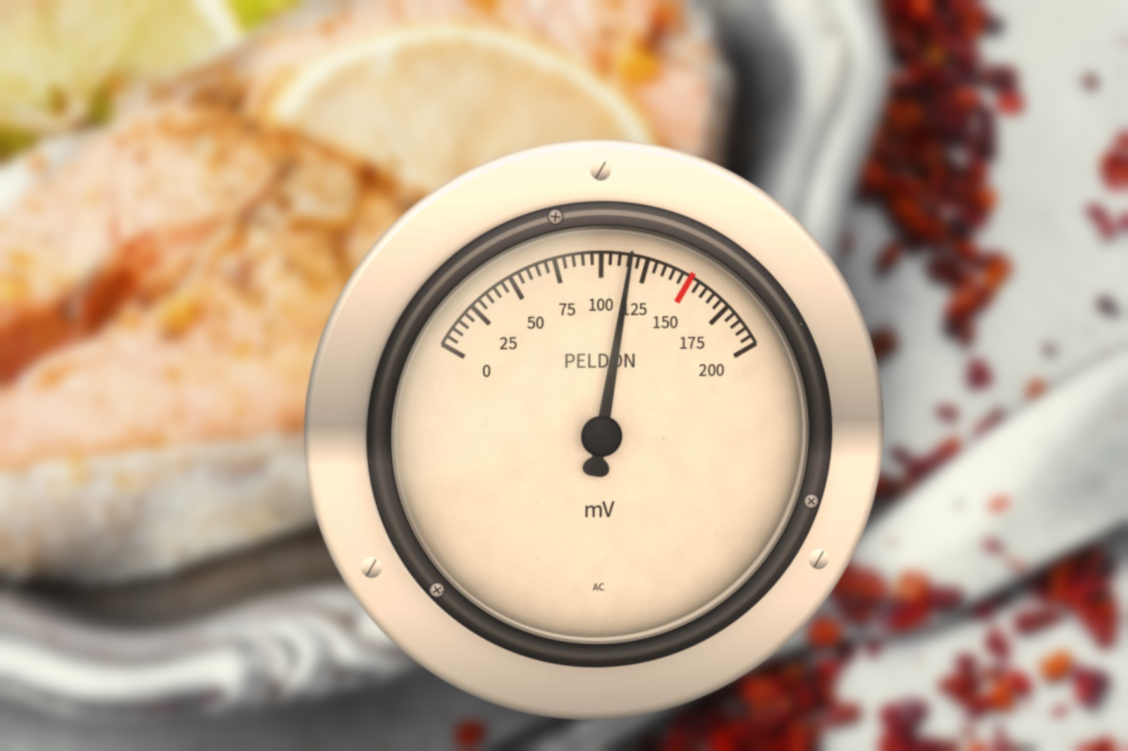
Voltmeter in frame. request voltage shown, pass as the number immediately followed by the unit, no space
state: 115mV
